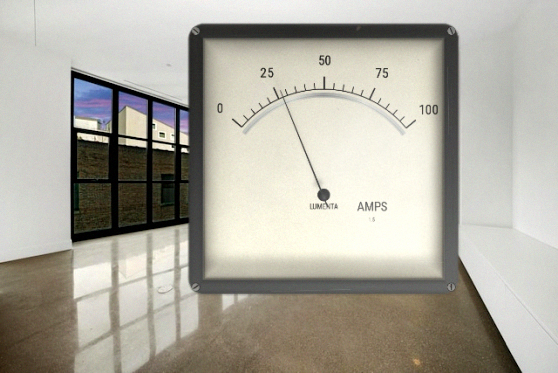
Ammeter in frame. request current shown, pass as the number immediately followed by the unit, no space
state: 27.5A
